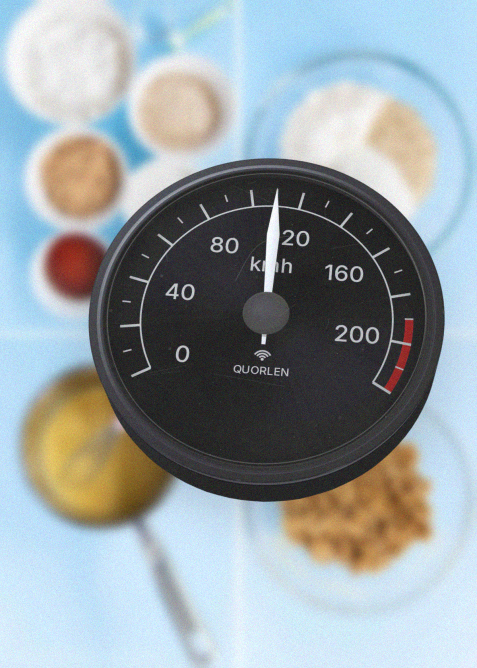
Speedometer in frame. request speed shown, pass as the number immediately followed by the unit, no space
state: 110km/h
